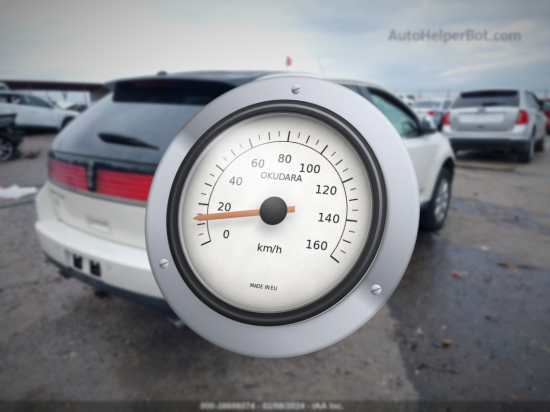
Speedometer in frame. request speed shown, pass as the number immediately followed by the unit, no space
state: 12.5km/h
